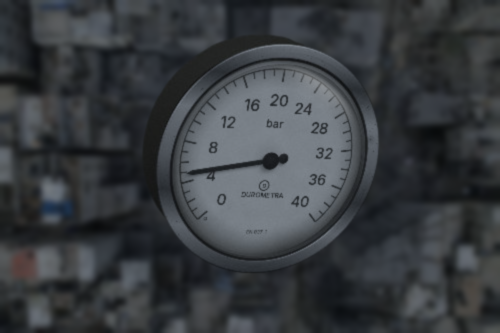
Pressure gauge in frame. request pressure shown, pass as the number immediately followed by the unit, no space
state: 5bar
